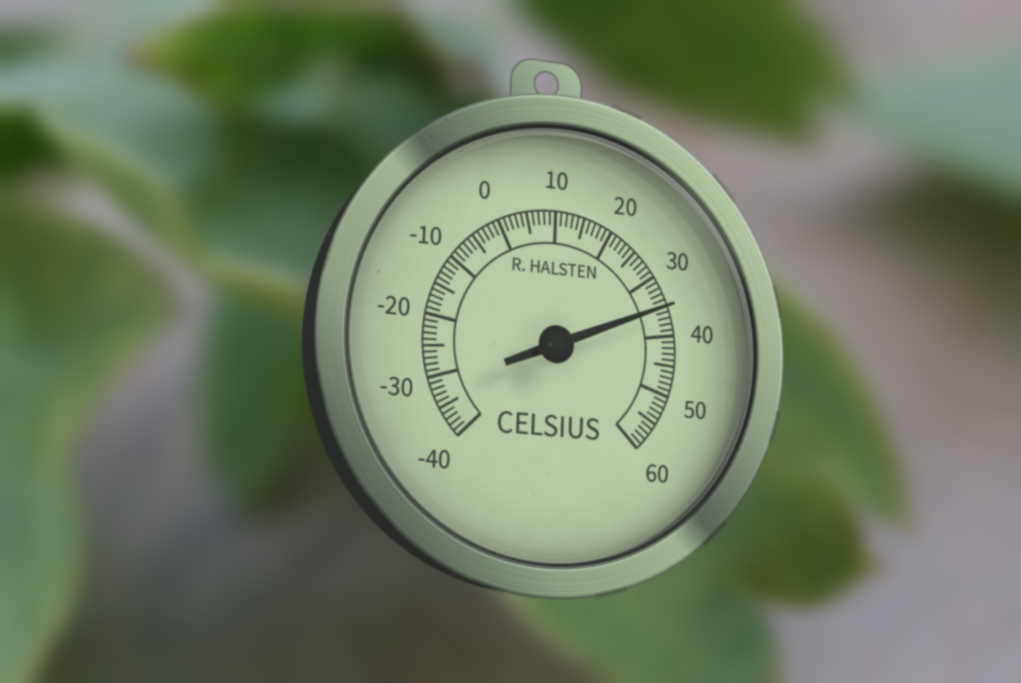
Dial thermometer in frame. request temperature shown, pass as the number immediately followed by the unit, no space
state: 35°C
